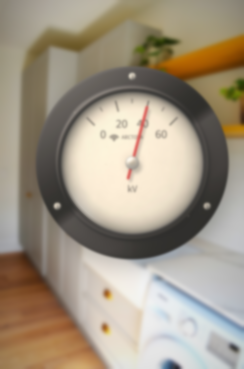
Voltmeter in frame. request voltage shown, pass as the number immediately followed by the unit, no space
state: 40kV
